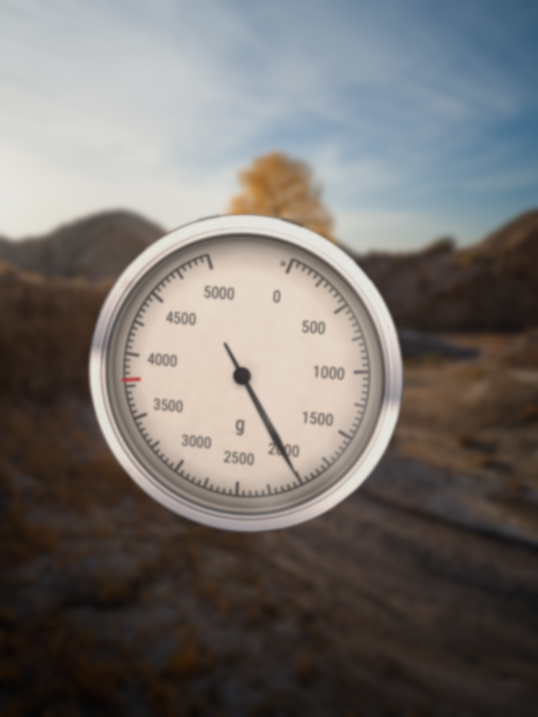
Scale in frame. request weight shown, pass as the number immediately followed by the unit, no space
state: 2000g
